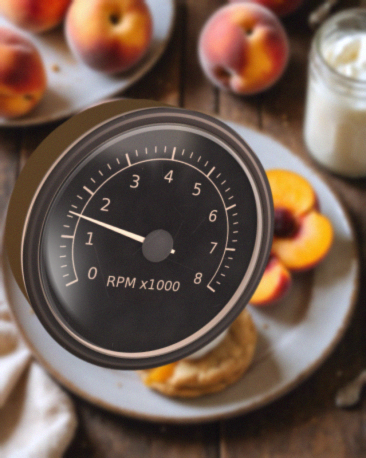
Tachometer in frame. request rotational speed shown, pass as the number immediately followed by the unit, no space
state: 1500rpm
